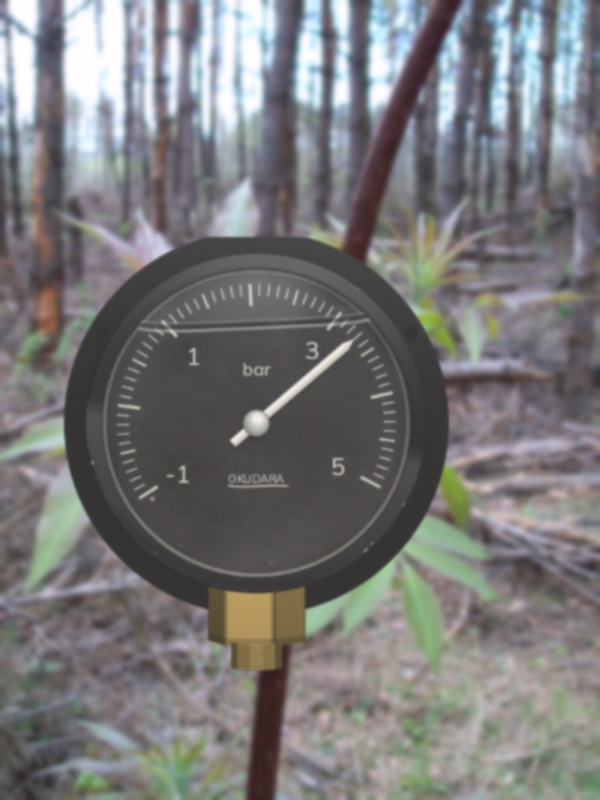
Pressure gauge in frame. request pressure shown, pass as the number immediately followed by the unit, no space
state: 3.3bar
